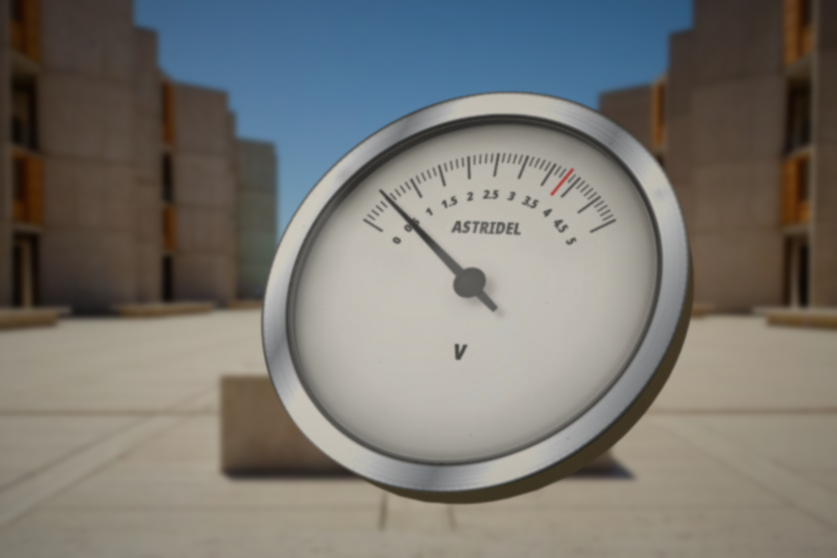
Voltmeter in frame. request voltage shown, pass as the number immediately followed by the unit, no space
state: 0.5V
